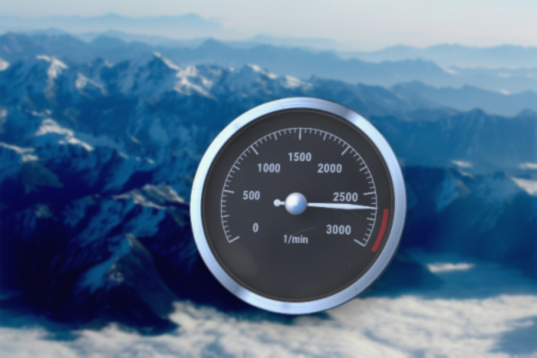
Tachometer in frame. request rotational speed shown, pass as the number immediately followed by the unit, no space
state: 2650rpm
